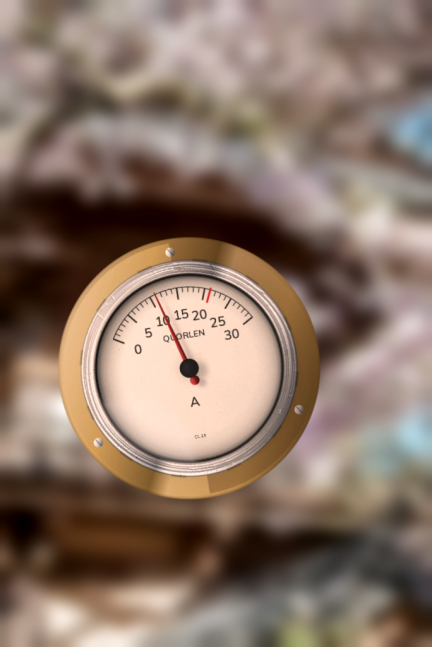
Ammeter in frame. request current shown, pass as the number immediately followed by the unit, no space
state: 11A
